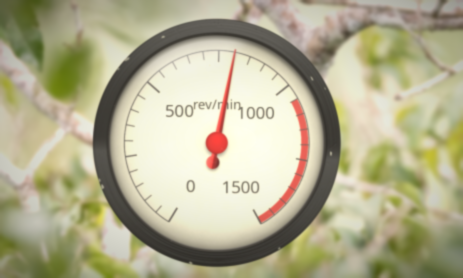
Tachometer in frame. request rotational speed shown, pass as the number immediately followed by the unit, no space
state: 800rpm
